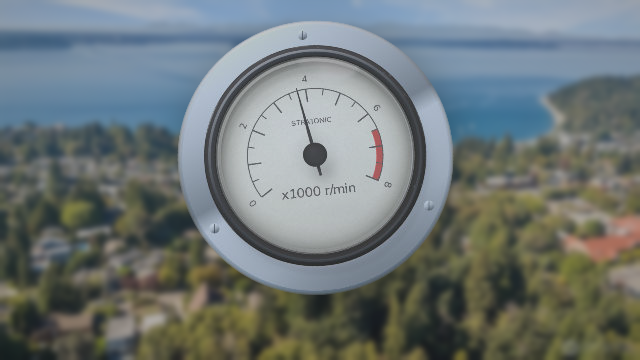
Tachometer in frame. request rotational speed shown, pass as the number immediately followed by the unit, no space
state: 3750rpm
